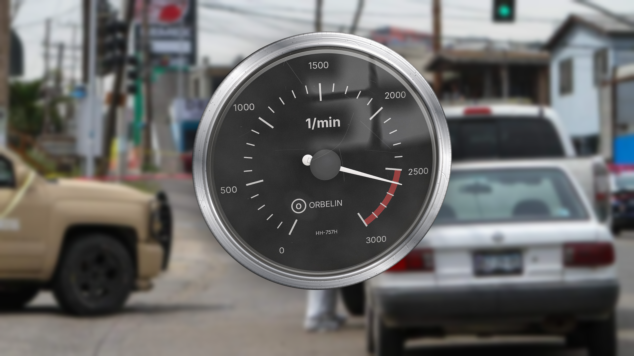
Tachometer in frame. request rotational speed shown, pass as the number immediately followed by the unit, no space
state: 2600rpm
